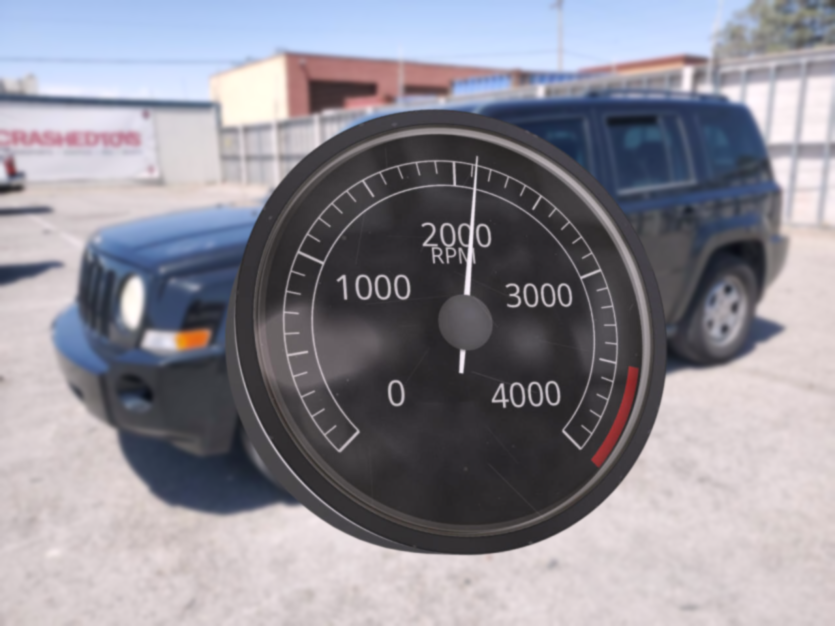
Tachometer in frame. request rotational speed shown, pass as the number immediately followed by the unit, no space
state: 2100rpm
